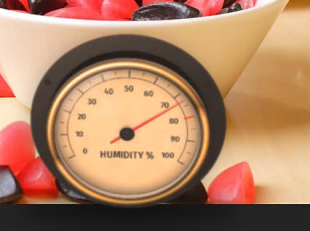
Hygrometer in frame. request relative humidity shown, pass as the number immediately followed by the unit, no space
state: 72.5%
